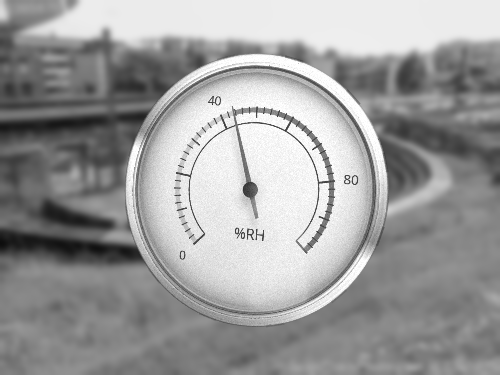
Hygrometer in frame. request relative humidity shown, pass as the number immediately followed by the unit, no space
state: 44%
